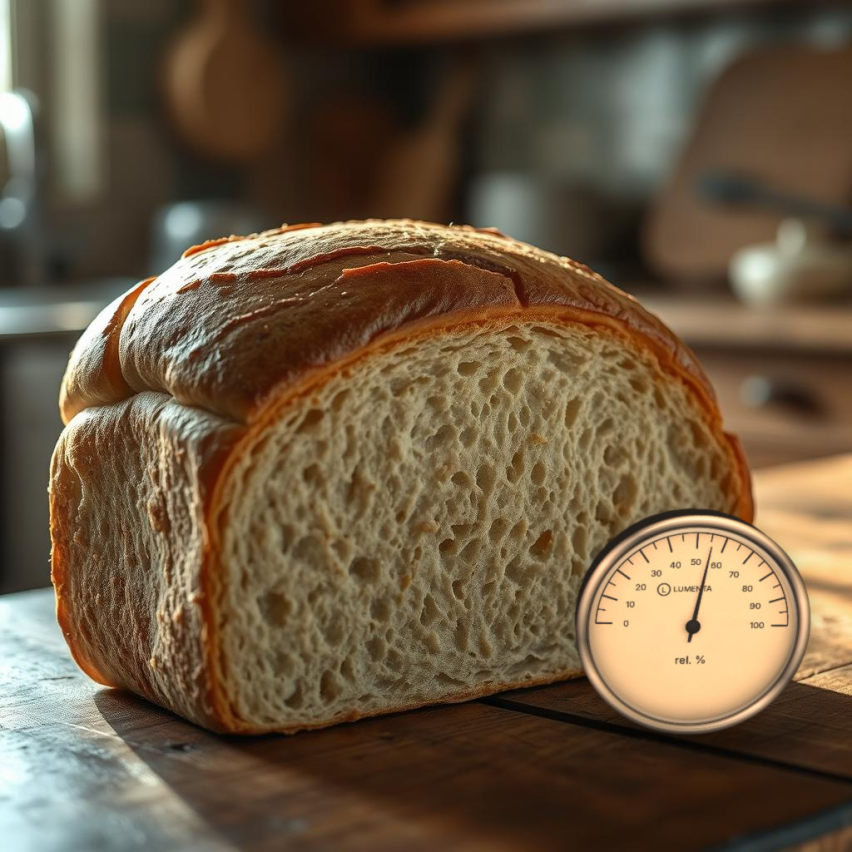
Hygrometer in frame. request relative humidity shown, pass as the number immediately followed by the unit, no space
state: 55%
